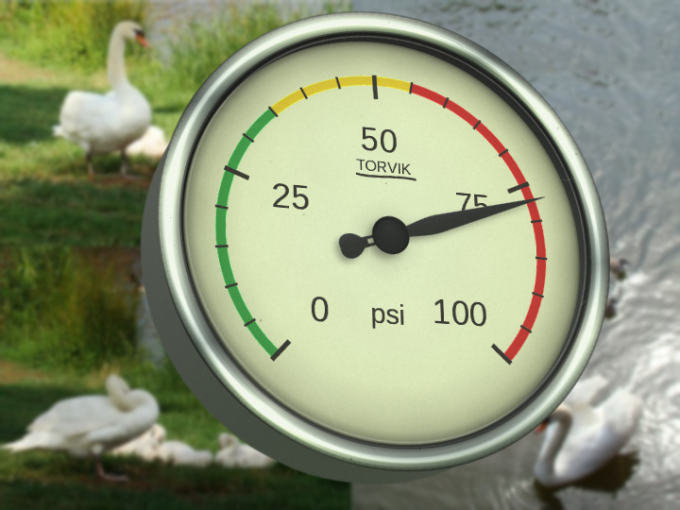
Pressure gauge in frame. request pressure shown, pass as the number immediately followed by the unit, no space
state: 77.5psi
